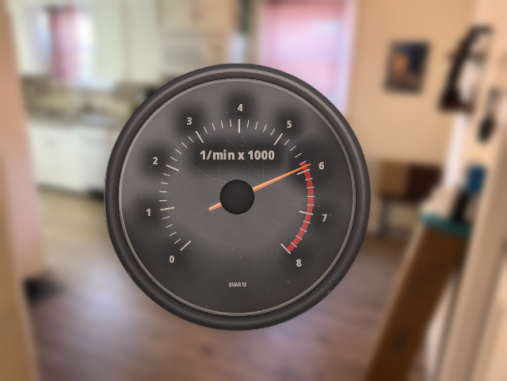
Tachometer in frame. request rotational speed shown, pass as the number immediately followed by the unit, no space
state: 5900rpm
